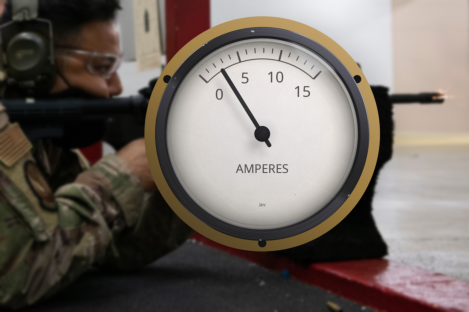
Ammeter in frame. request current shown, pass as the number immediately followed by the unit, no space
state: 2.5A
